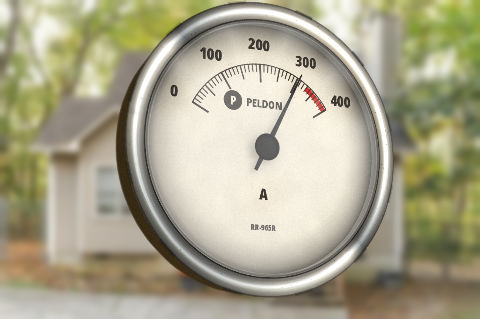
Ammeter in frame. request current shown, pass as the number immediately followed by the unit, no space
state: 300A
